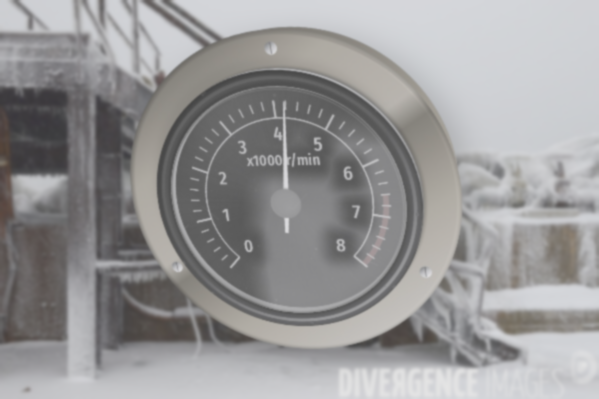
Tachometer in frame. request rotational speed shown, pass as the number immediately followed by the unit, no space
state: 4200rpm
